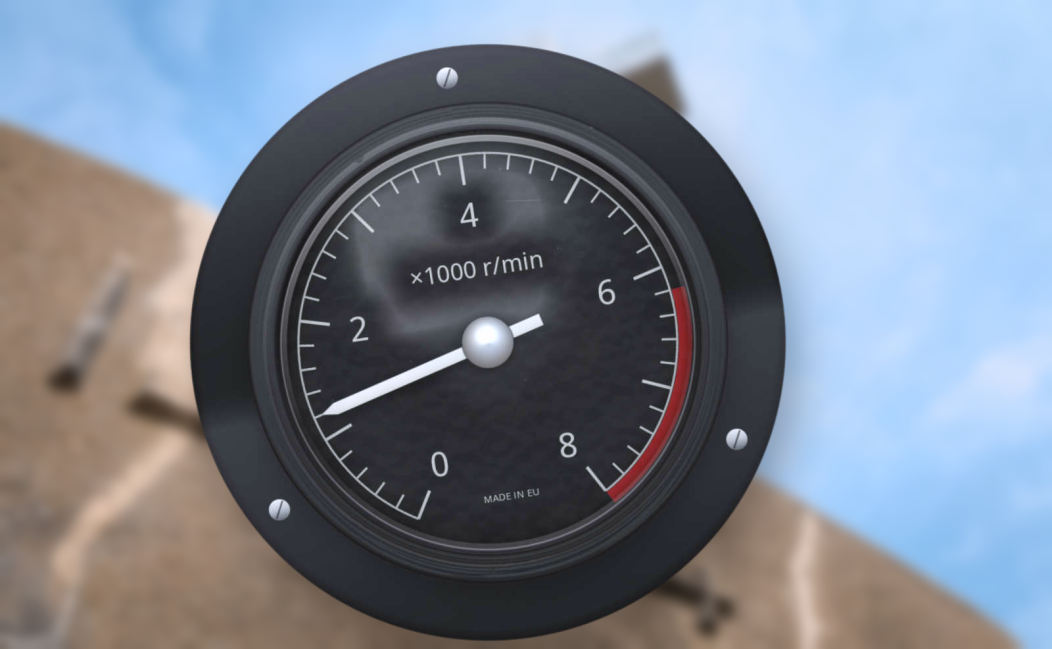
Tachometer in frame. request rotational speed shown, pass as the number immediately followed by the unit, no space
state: 1200rpm
